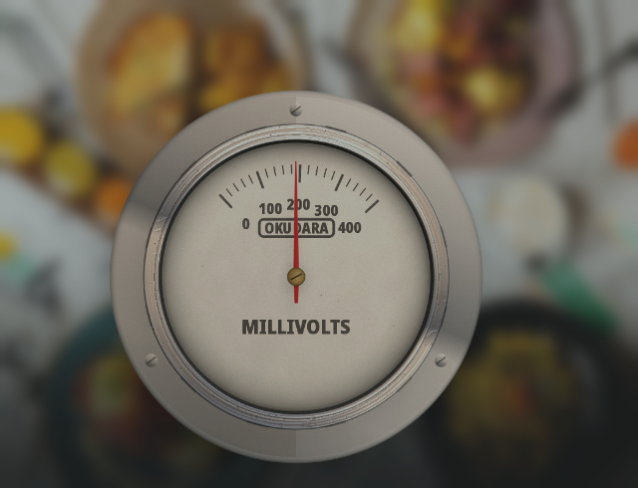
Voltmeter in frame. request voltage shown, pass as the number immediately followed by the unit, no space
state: 190mV
